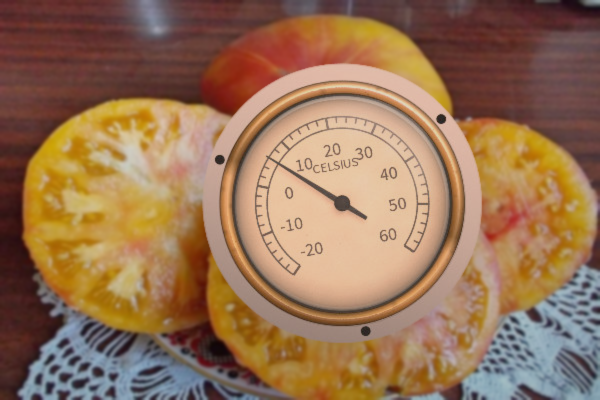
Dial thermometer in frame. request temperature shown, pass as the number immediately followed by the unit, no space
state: 6°C
